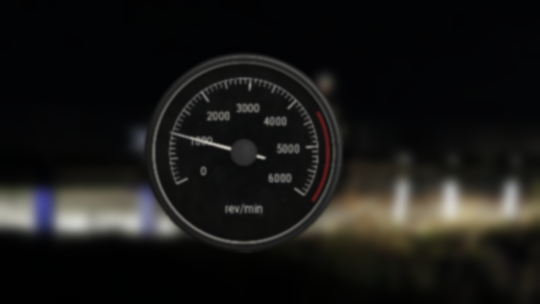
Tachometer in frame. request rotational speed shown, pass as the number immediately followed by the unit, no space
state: 1000rpm
